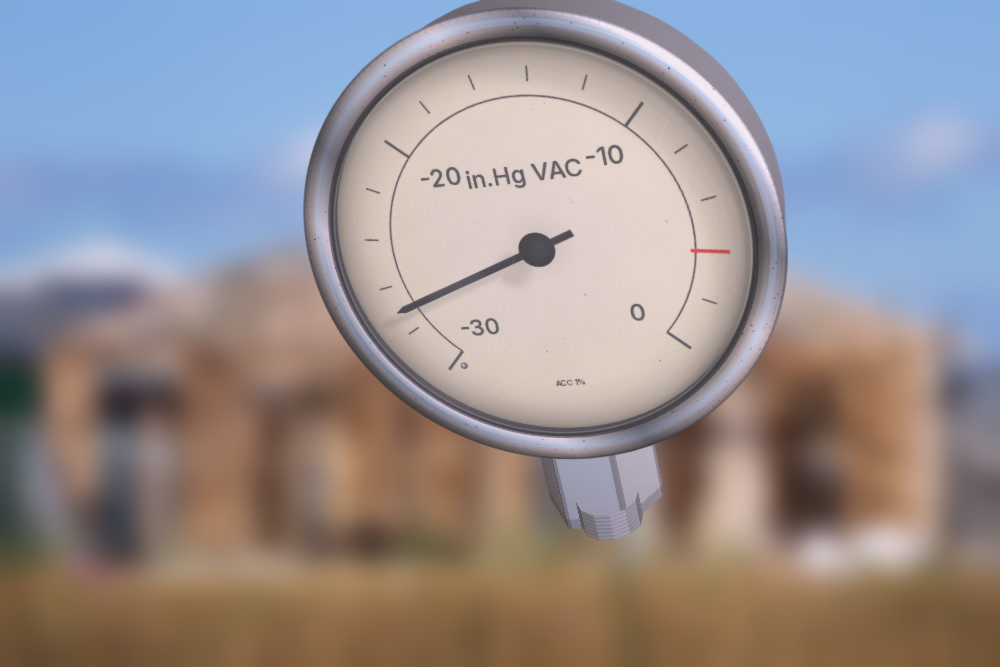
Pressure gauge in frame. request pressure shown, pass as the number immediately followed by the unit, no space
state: -27inHg
